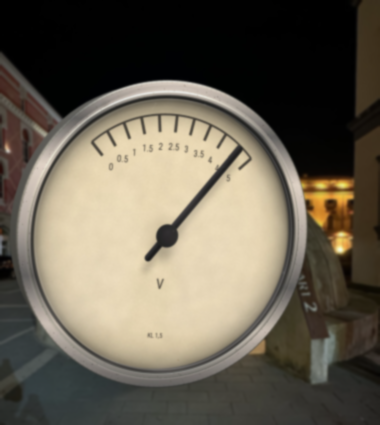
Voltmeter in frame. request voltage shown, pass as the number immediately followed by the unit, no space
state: 4.5V
